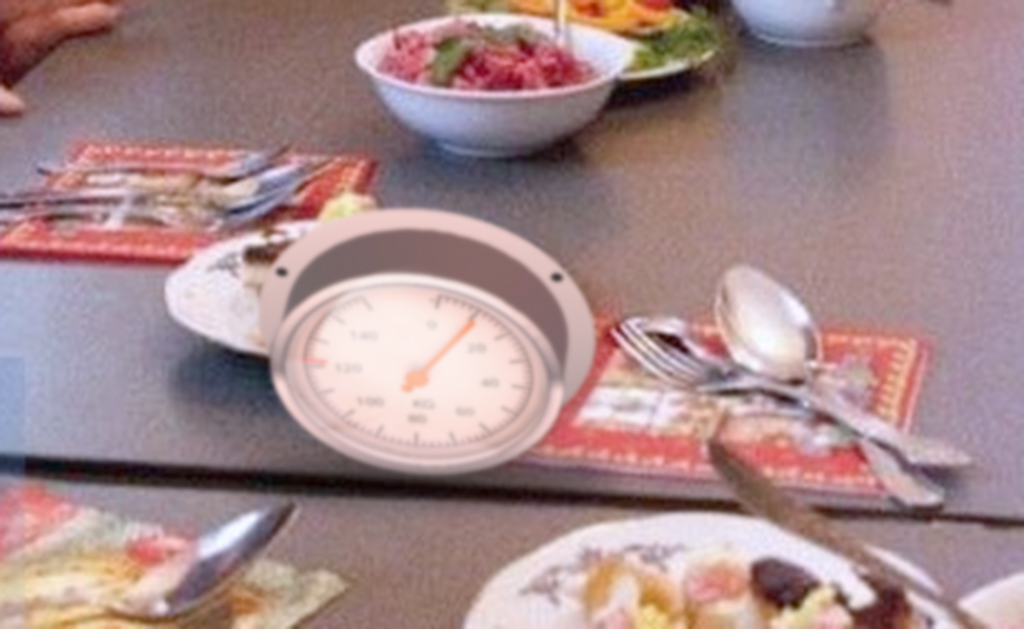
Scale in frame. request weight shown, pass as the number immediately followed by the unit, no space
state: 10kg
